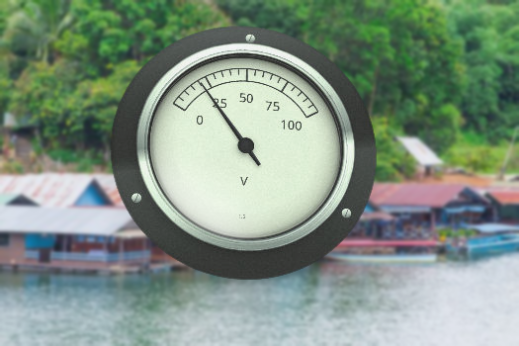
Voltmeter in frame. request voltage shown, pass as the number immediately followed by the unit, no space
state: 20V
